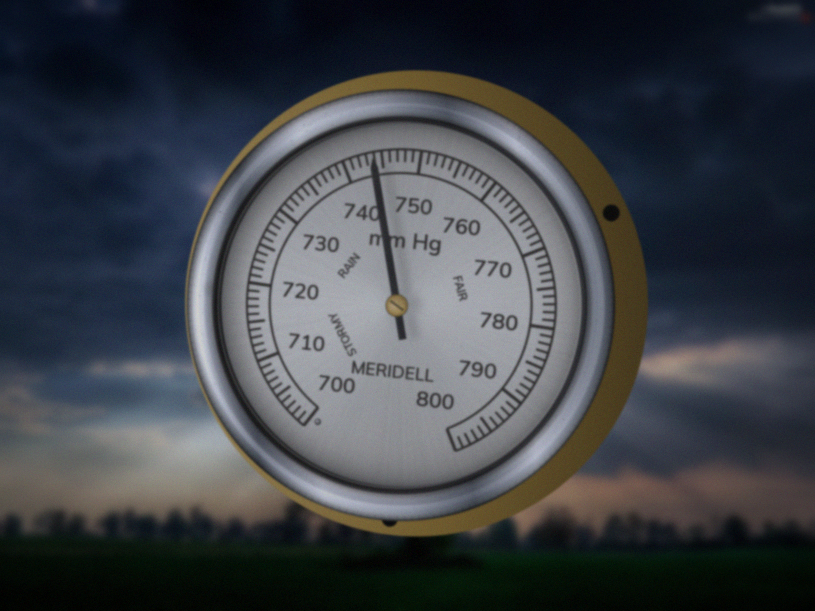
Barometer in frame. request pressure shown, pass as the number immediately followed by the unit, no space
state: 744mmHg
